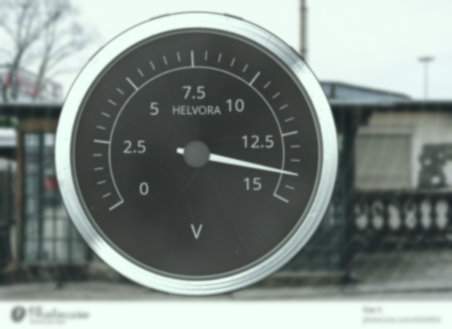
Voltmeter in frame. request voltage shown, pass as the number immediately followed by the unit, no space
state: 14V
